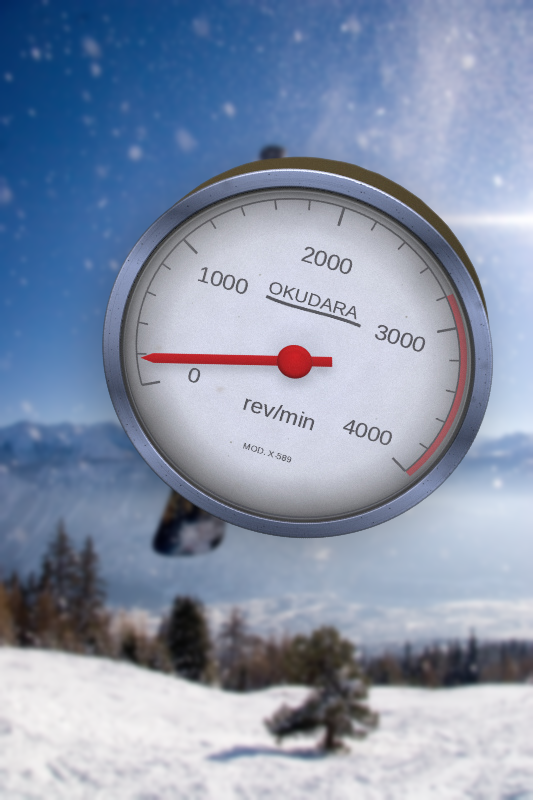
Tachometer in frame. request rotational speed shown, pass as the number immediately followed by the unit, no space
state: 200rpm
